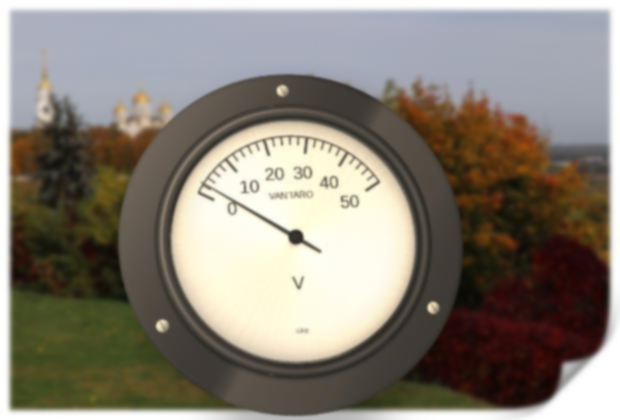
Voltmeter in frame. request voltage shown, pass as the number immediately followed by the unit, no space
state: 2V
